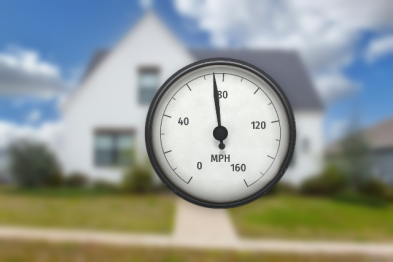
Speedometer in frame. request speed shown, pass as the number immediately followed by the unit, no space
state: 75mph
